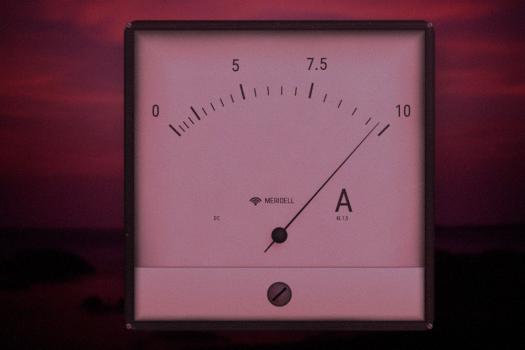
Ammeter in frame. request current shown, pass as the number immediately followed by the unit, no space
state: 9.75A
